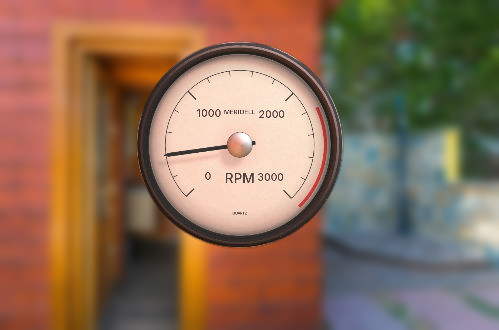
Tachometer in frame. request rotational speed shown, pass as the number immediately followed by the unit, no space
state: 400rpm
